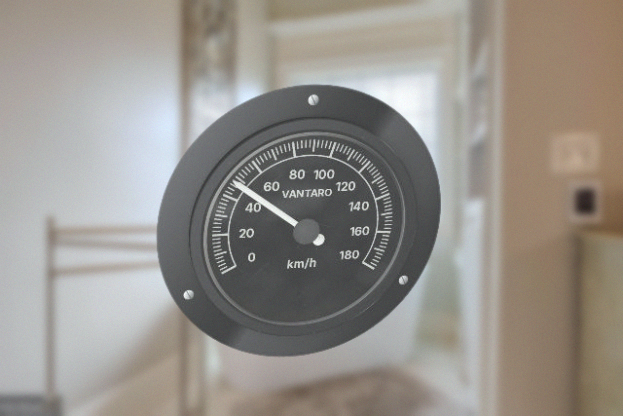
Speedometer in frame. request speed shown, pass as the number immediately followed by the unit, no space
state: 48km/h
